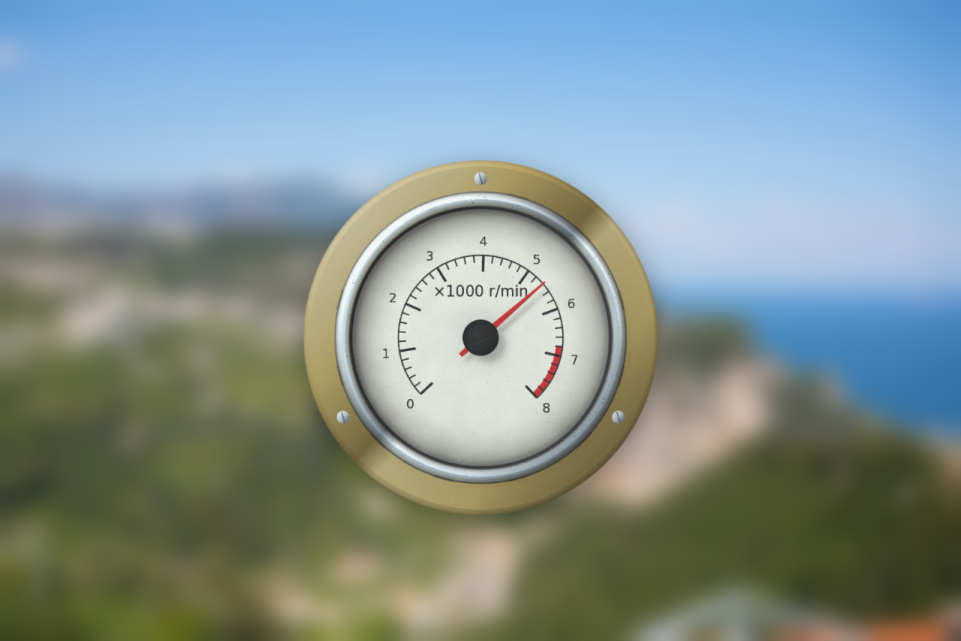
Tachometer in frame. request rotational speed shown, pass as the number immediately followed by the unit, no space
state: 5400rpm
